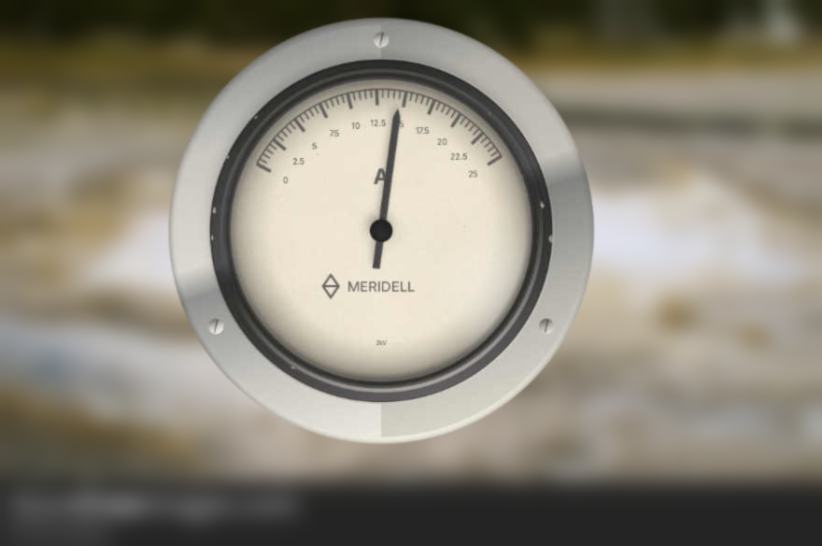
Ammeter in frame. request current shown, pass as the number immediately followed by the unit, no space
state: 14.5A
